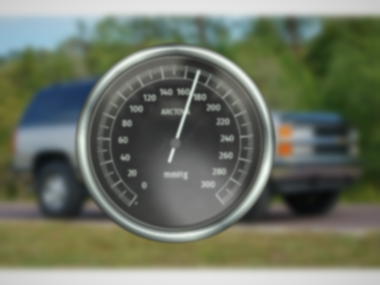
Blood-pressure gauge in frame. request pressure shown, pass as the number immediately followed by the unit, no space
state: 170mmHg
